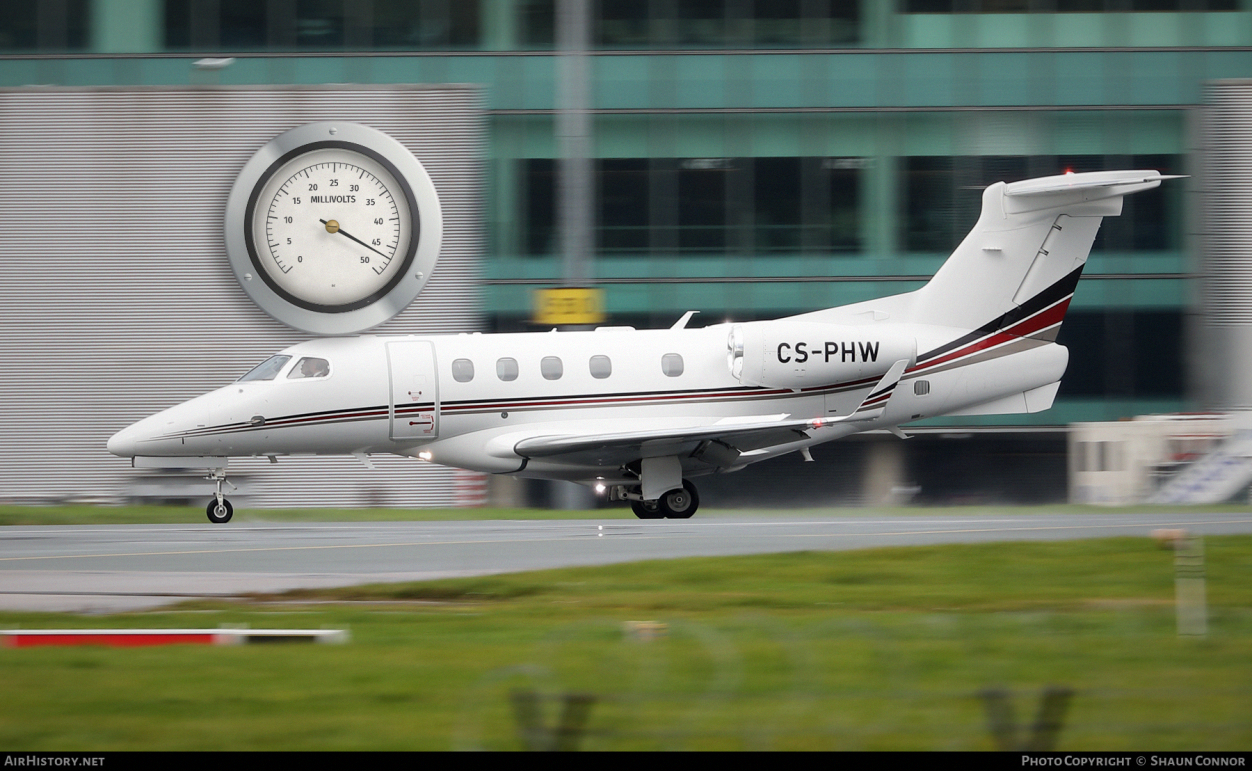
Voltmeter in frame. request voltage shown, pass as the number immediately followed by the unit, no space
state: 47mV
